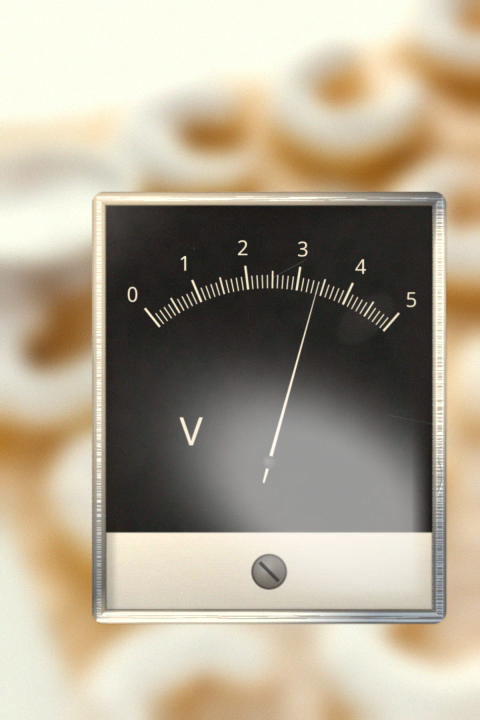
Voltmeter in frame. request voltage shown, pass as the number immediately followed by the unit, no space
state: 3.4V
